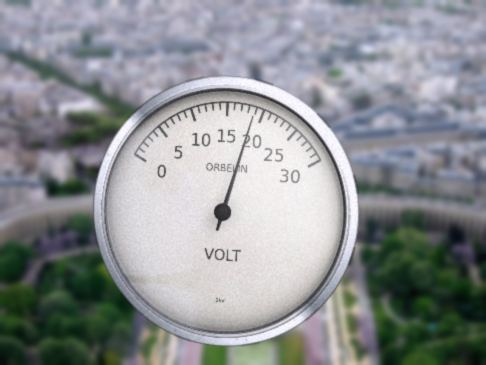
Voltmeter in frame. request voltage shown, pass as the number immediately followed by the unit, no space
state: 19V
